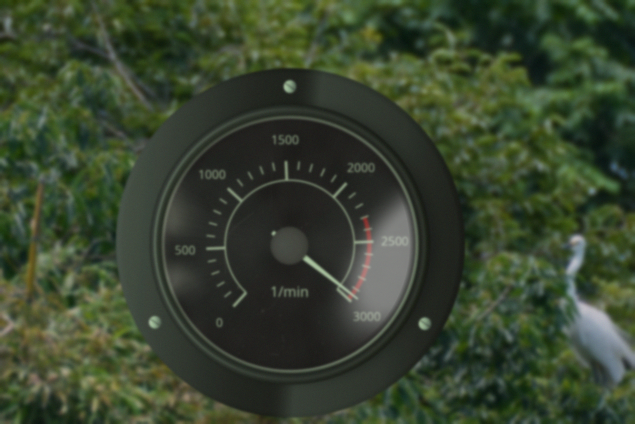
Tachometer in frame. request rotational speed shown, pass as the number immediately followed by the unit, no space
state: 2950rpm
